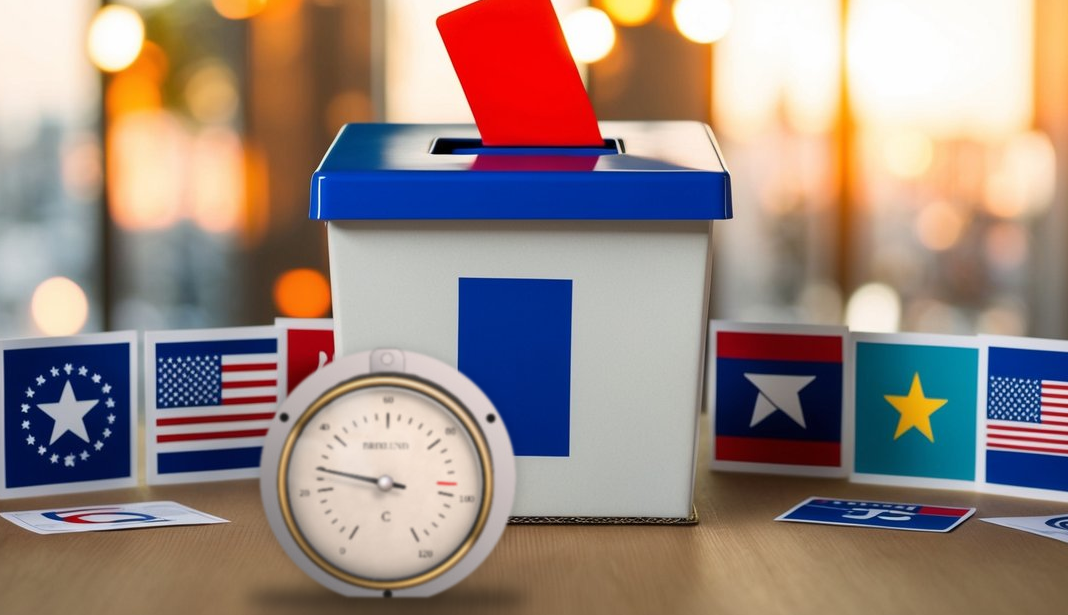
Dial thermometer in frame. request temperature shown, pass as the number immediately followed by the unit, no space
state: 28°C
